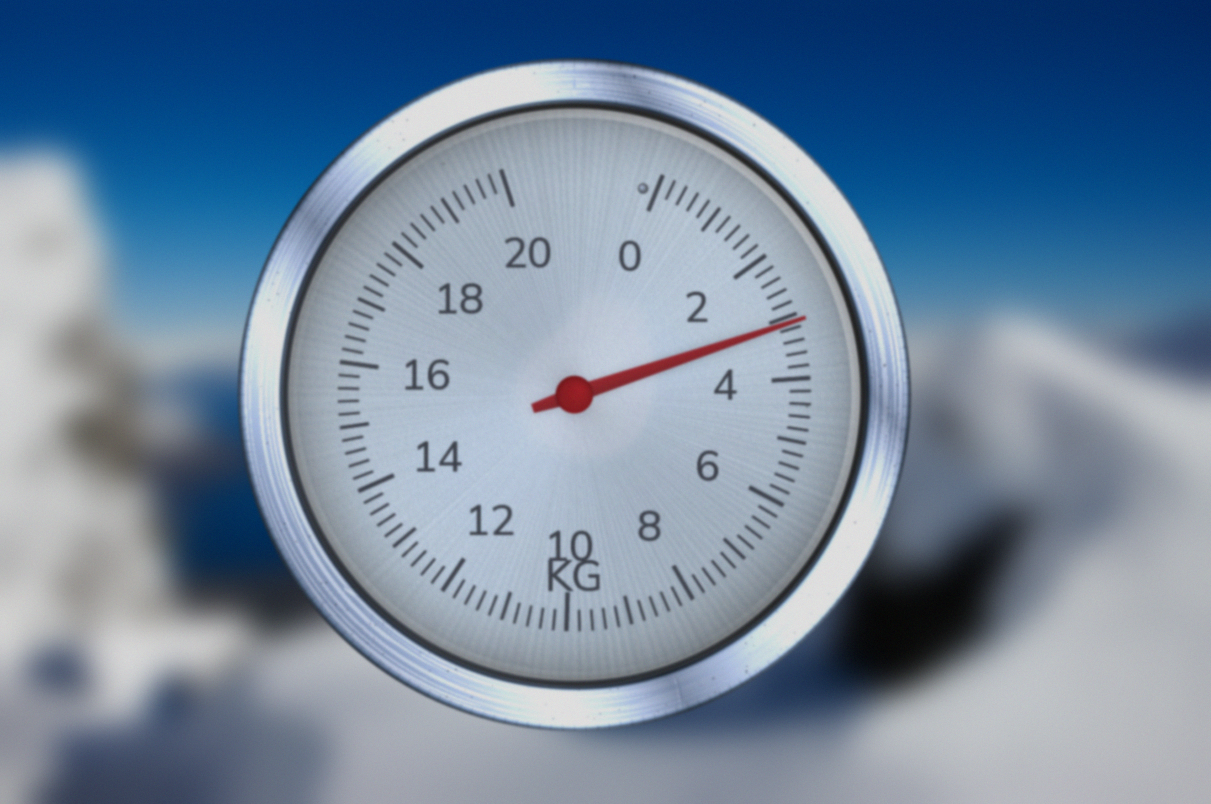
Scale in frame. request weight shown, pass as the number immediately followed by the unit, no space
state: 3.1kg
